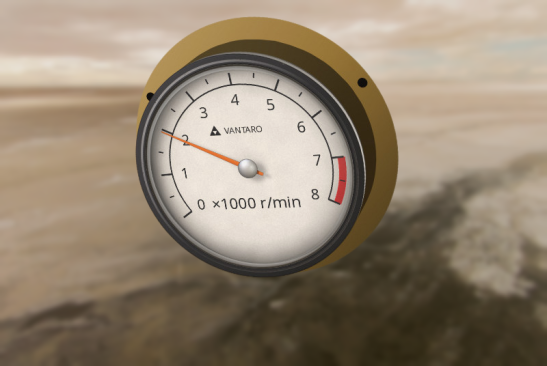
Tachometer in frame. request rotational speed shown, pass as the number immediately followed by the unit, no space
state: 2000rpm
